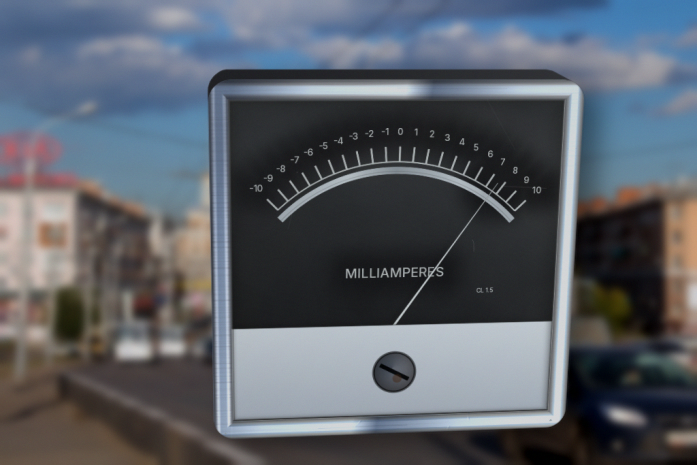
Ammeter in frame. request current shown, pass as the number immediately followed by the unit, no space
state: 7.5mA
